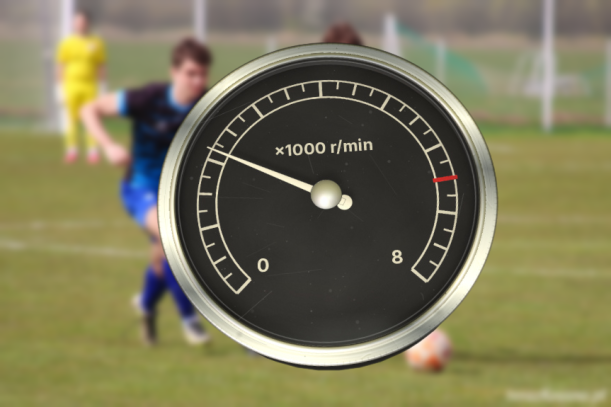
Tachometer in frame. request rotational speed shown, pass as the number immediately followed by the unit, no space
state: 2125rpm
